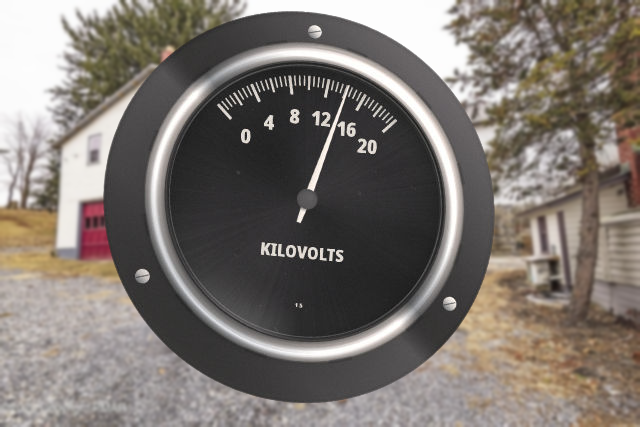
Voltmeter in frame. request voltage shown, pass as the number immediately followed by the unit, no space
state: 14kV
